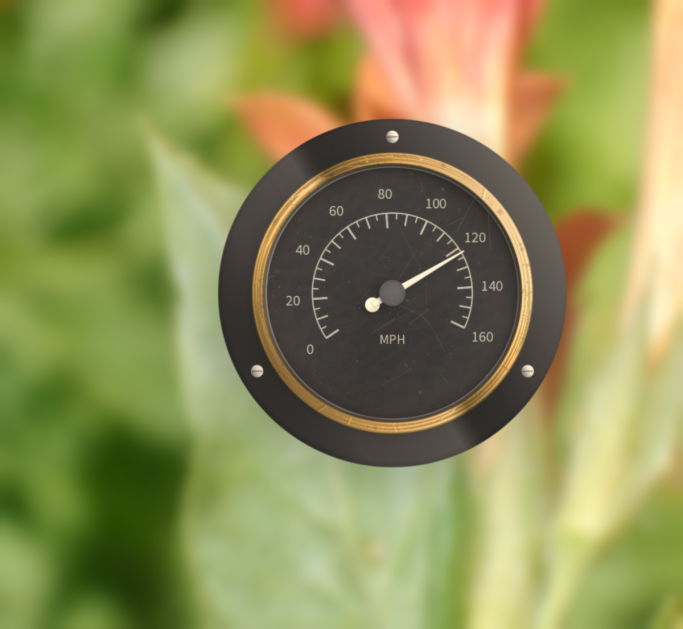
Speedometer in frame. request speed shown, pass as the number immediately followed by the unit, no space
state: 122.5mph
